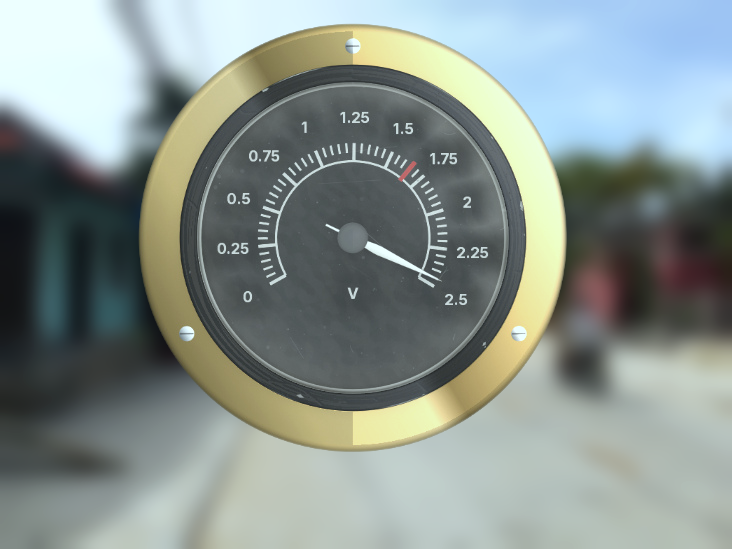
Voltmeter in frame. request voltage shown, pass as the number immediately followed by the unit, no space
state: 2.45V
